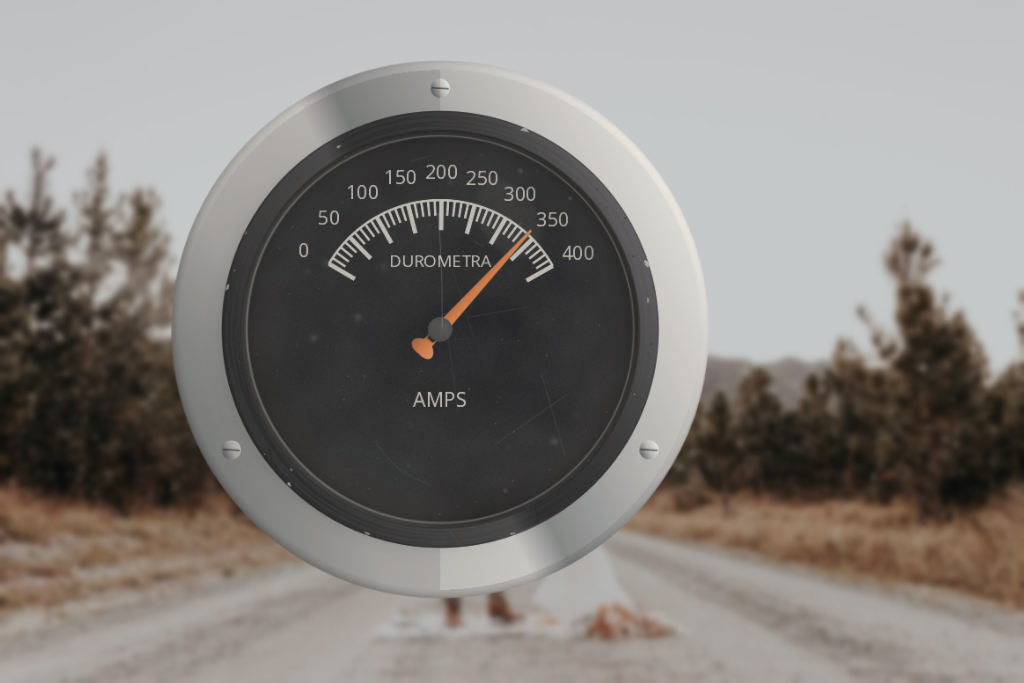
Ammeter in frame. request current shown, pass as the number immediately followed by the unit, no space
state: 340A
